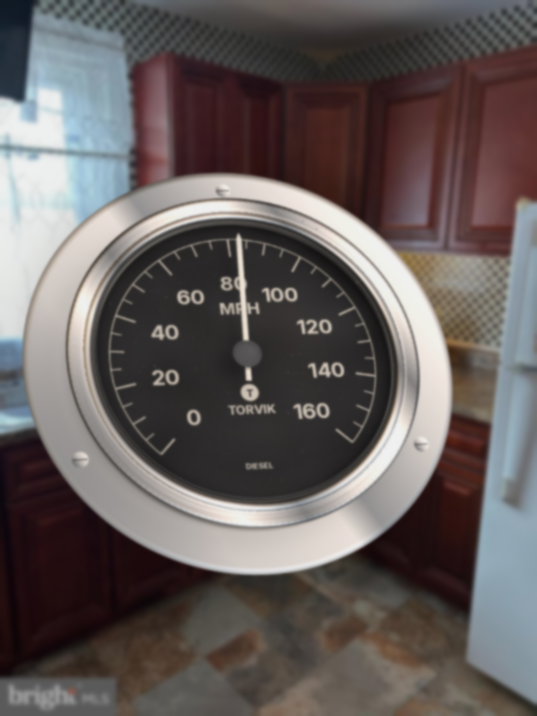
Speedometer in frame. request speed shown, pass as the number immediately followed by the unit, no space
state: 82.5mph
